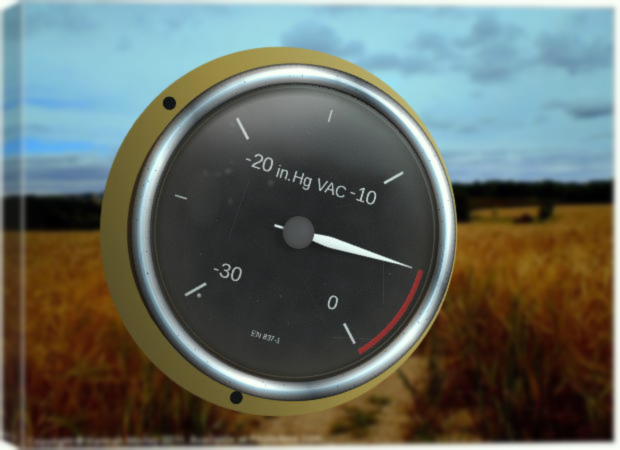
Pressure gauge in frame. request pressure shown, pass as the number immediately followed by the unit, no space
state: -5inHg
